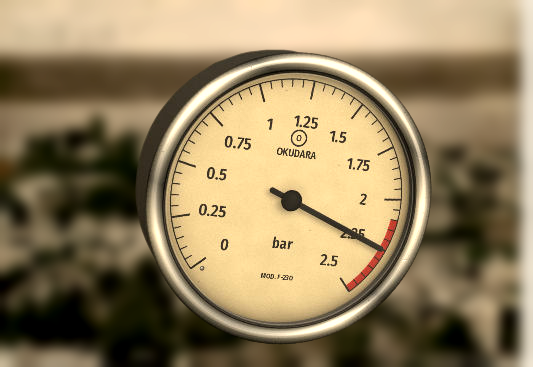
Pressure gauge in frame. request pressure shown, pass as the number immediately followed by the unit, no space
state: 2.25bar
